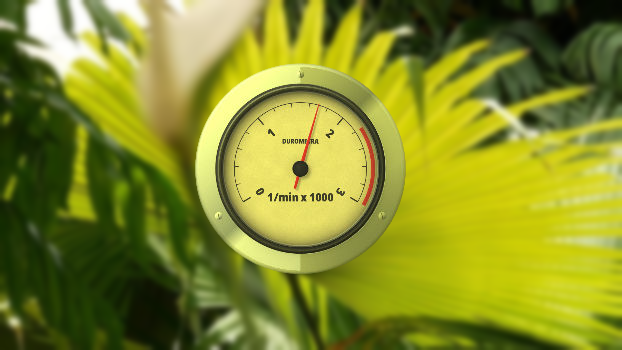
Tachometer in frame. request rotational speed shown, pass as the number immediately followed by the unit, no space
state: 1700rpm
